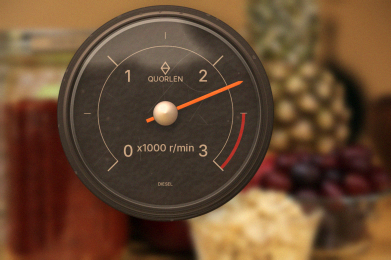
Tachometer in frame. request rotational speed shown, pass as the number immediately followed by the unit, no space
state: 2250rpm
